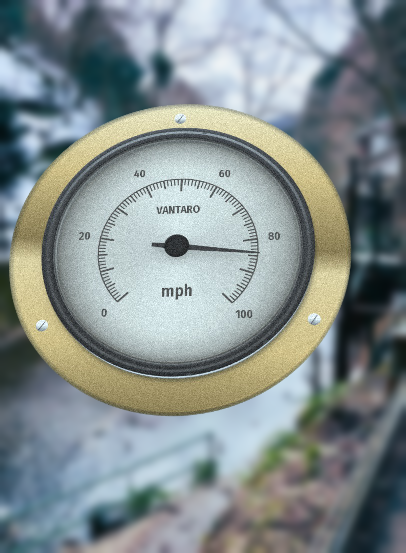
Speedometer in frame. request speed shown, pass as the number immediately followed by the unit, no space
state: 85mph
